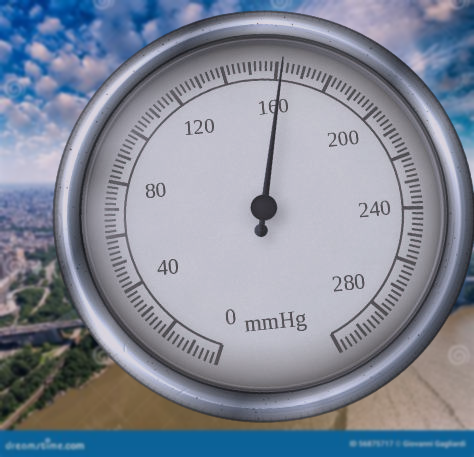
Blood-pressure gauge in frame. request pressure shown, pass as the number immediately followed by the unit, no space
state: 162mmHg
